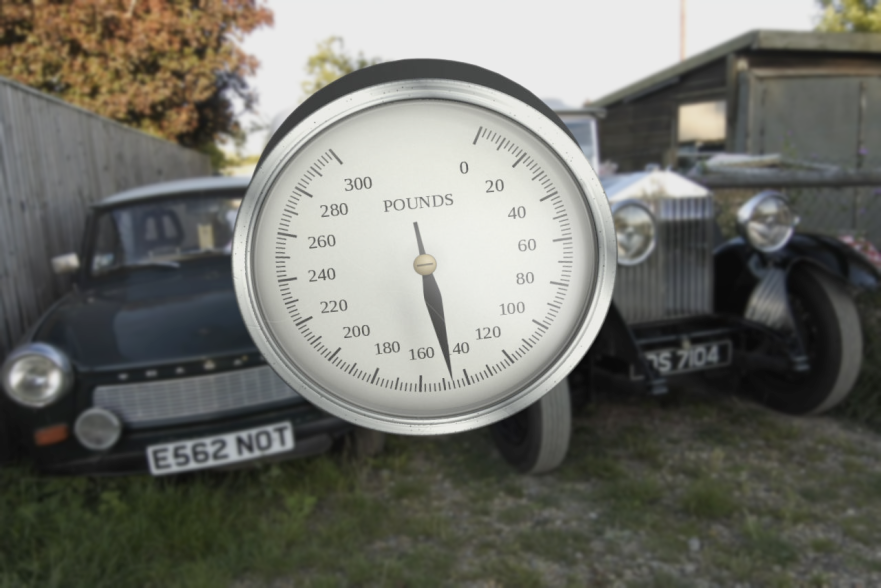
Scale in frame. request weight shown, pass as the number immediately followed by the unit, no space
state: 146lb
